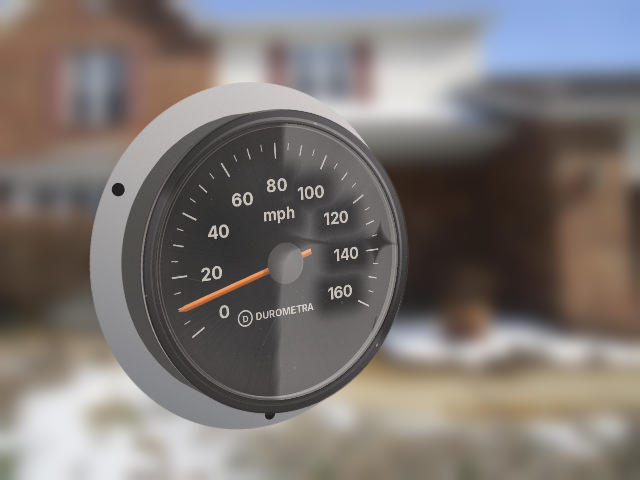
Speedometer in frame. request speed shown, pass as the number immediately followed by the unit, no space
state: 10mph
